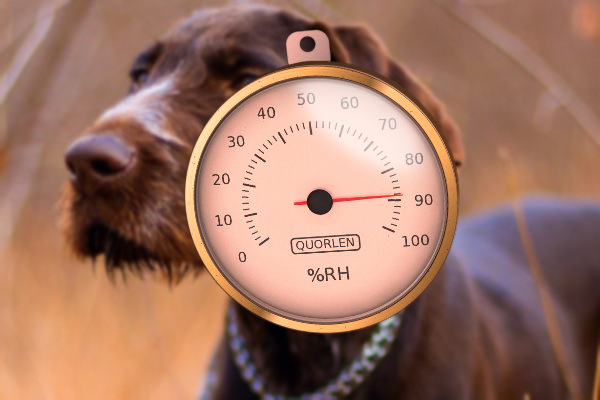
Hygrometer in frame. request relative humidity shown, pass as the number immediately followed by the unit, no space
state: 88%
